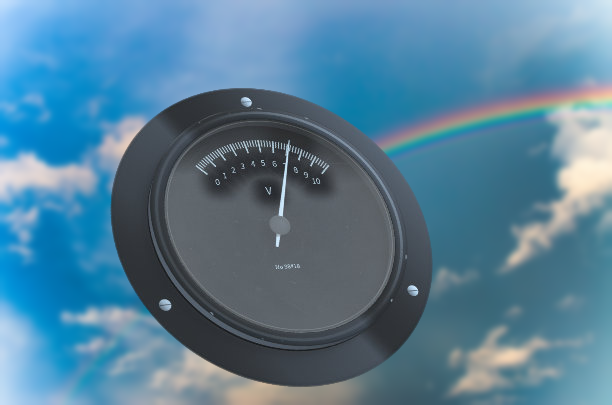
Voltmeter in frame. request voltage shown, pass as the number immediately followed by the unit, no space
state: 7V
